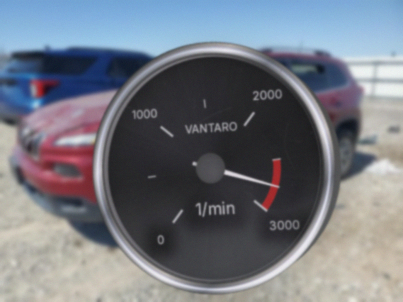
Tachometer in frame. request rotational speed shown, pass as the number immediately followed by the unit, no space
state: 2750rpm
